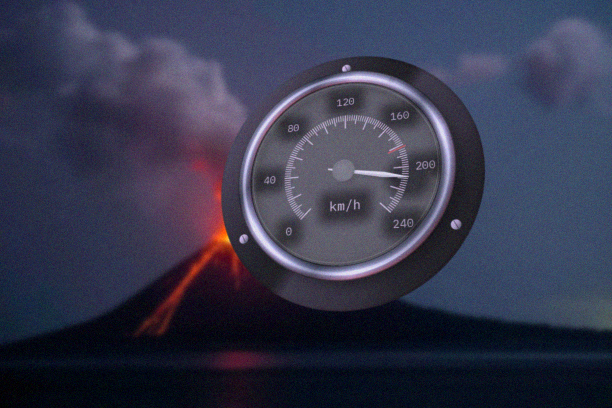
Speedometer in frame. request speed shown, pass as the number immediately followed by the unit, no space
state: 210km/h
